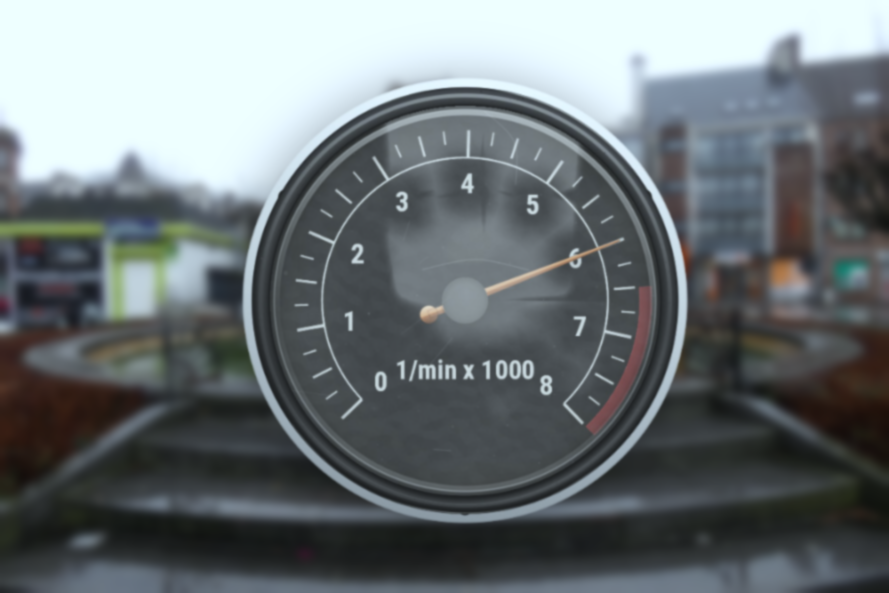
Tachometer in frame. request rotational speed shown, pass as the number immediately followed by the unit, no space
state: 6000rpm
